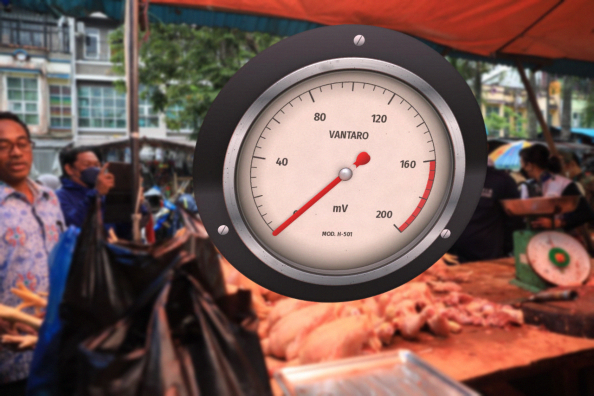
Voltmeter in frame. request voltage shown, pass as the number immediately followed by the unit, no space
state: 0mV
